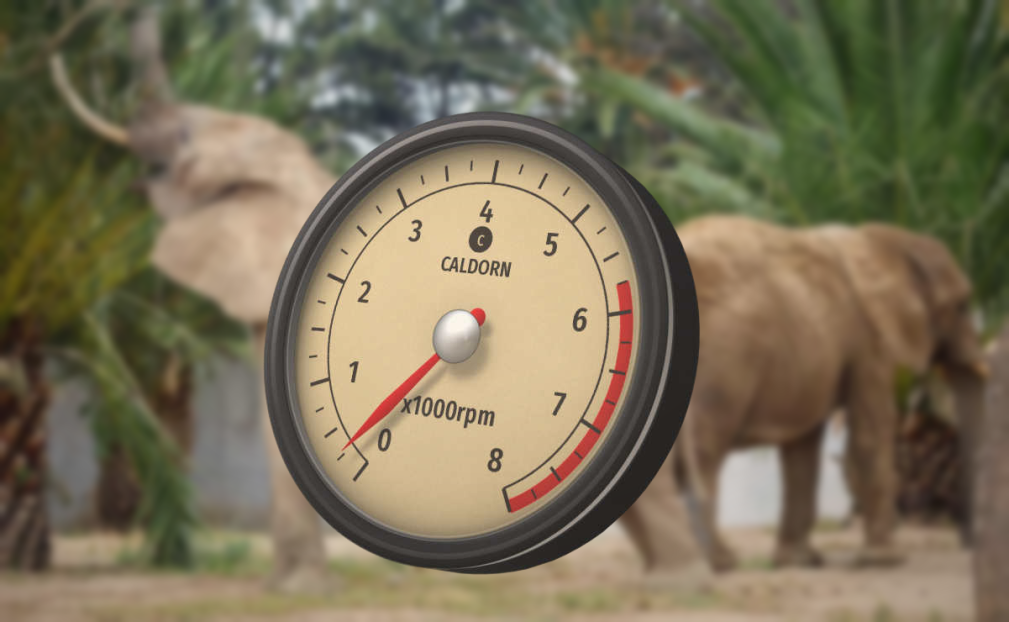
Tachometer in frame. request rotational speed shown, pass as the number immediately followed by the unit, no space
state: 250rpm
